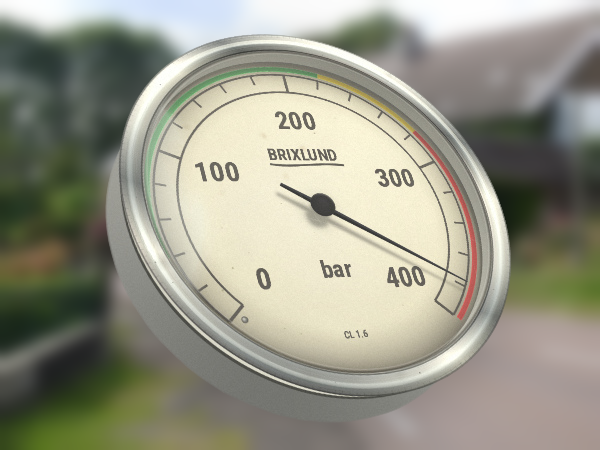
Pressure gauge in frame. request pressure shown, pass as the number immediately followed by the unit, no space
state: 380bar
